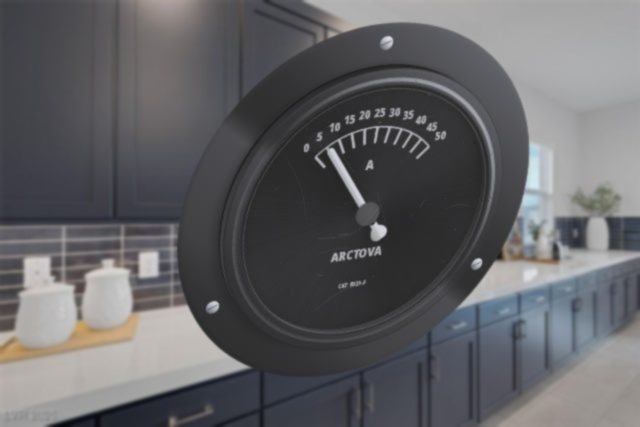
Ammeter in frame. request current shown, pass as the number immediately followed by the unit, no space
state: 5A
